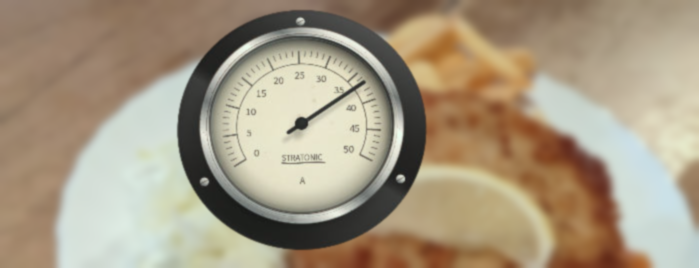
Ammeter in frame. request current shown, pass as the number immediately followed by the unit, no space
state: 37A
